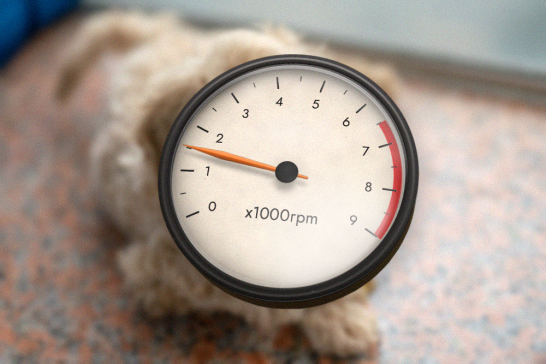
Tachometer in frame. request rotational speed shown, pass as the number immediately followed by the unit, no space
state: 1500rpm
